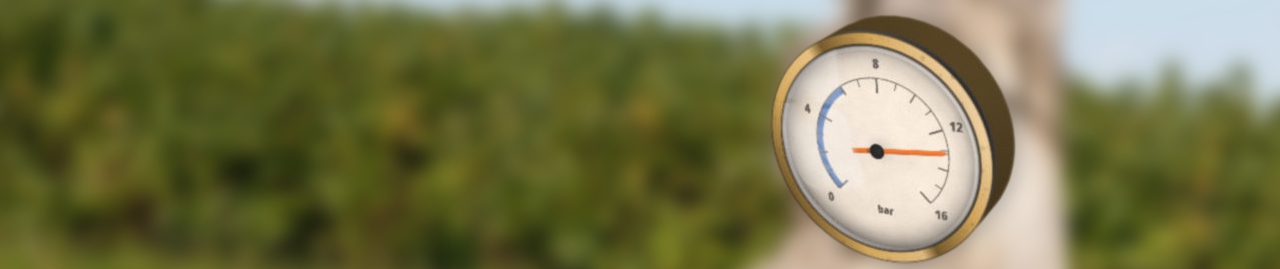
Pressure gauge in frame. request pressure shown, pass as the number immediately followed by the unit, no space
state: 13bar
